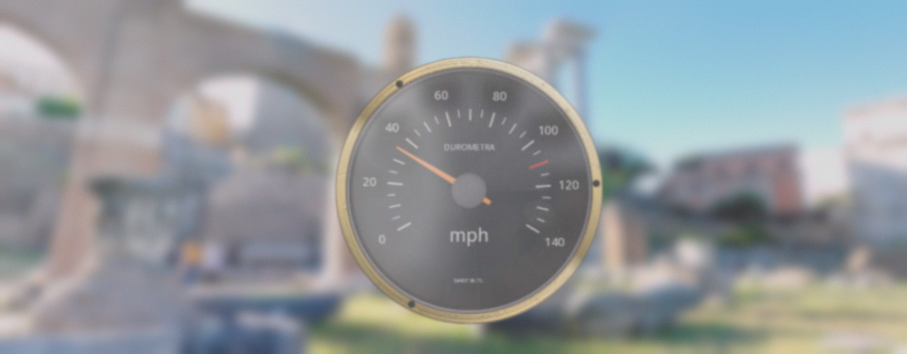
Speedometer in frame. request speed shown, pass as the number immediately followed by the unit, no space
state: 35mph
